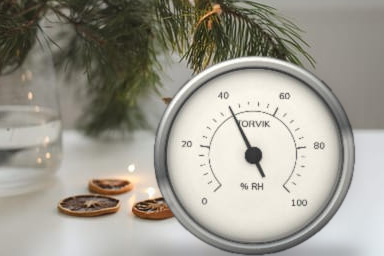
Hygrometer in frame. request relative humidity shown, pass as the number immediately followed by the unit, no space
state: 40%
